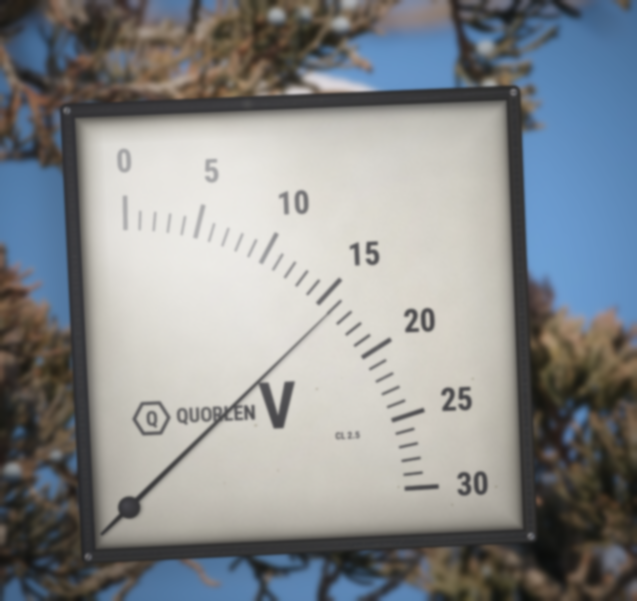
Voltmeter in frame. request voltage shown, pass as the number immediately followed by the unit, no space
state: 16V
